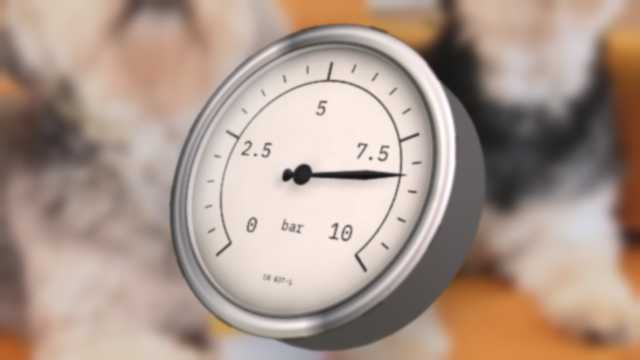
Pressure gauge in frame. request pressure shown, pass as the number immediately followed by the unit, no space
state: 8.25bar
